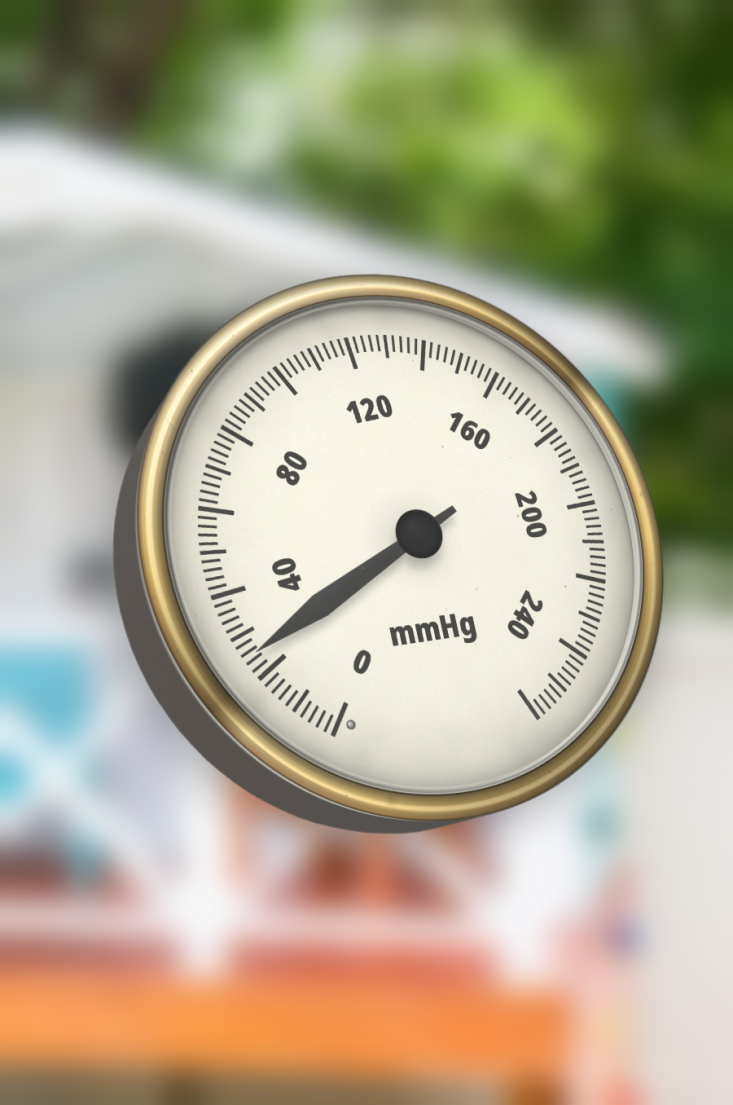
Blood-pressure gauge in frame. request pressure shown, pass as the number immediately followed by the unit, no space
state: 25mmHg
